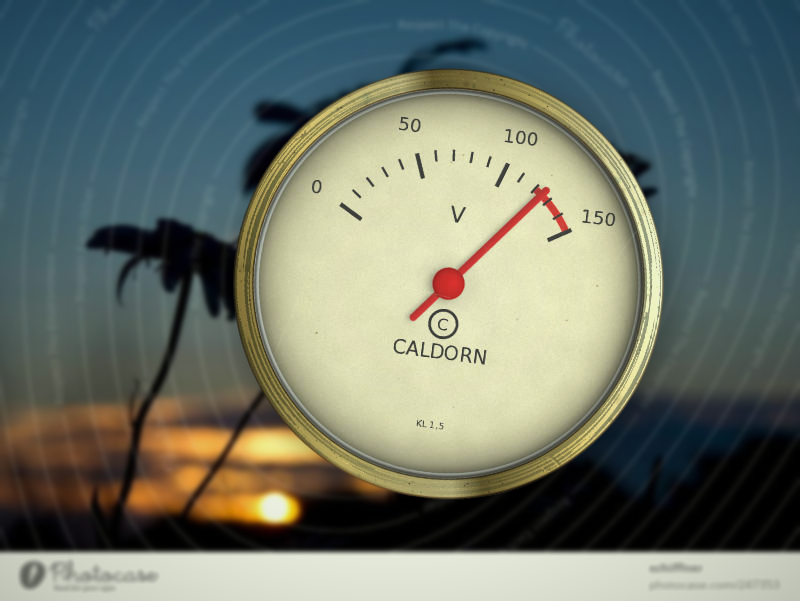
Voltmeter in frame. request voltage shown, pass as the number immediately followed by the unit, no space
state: 125V
